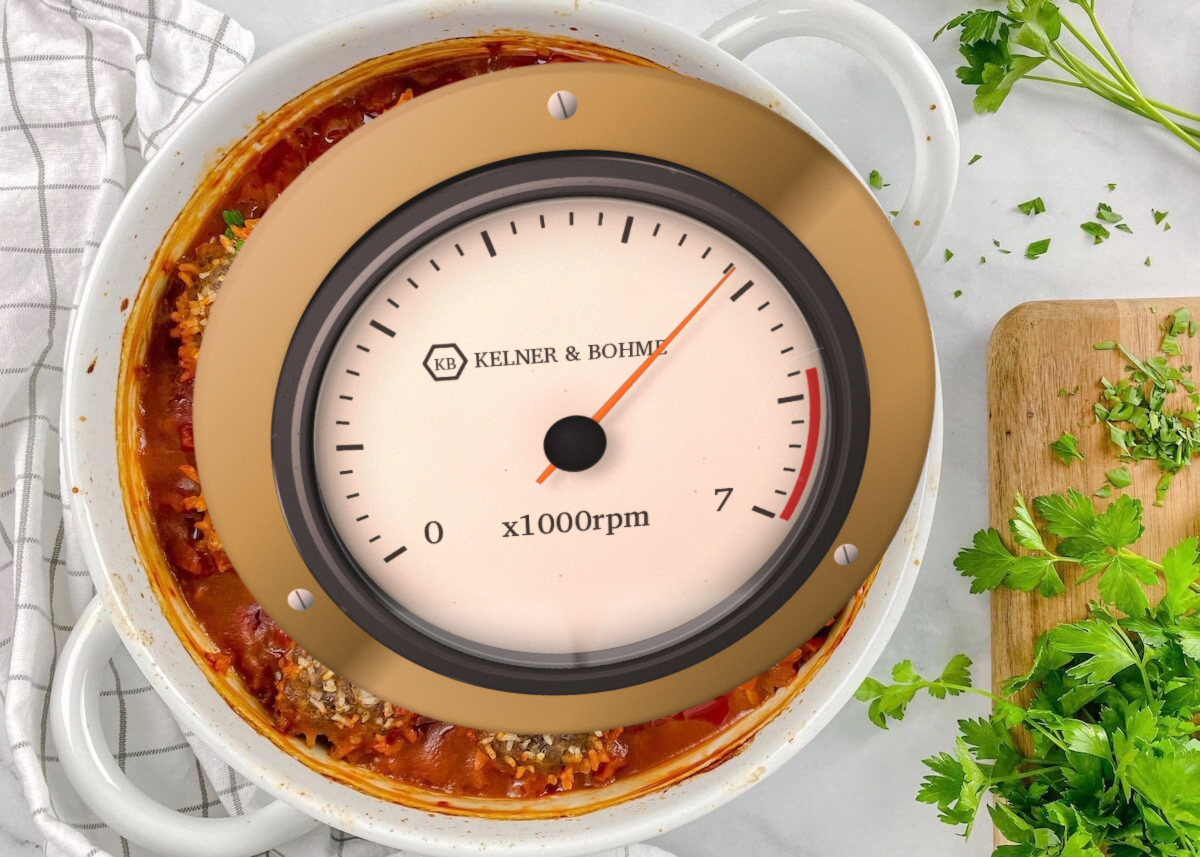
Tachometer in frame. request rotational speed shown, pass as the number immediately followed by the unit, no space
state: 4800rpm
